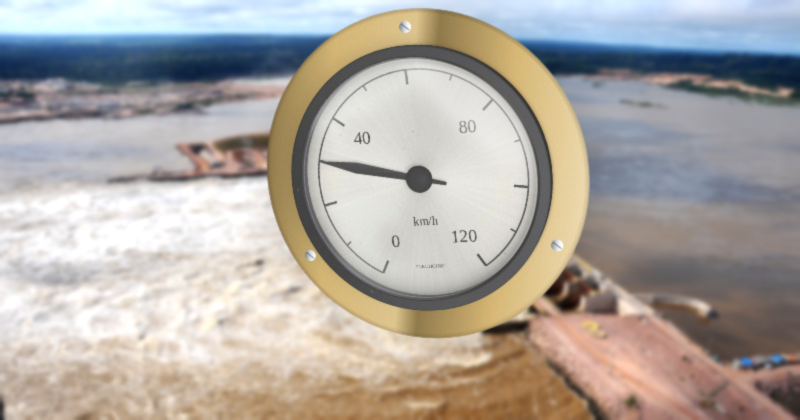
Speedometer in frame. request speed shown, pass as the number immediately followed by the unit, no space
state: 30km/h
